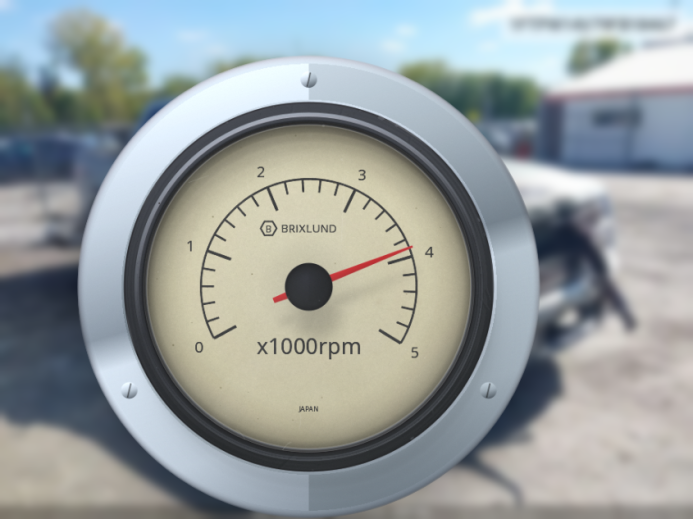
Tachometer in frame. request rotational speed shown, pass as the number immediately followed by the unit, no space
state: 3900rpm
